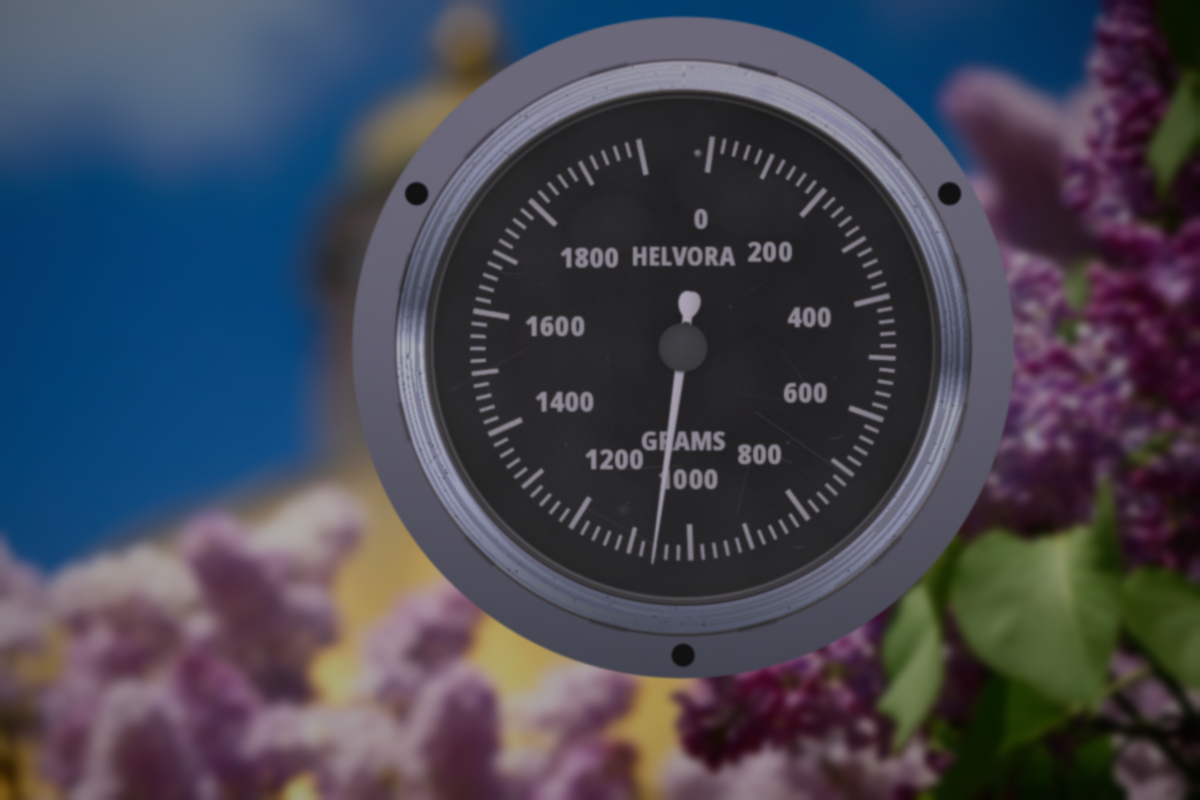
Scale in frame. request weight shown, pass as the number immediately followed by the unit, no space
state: 1060g
